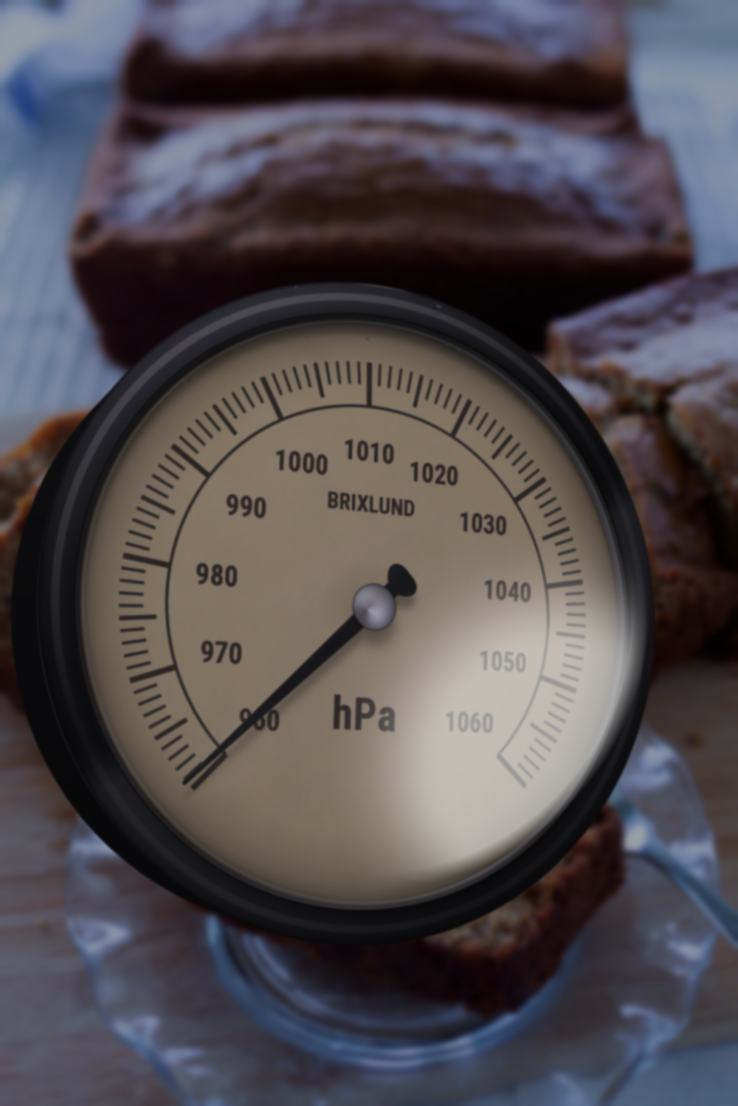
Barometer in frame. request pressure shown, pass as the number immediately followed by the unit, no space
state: 961hPa
